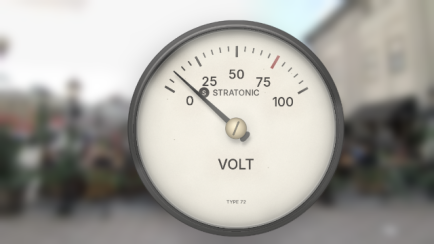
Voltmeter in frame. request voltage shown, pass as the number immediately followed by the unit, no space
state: 10V
